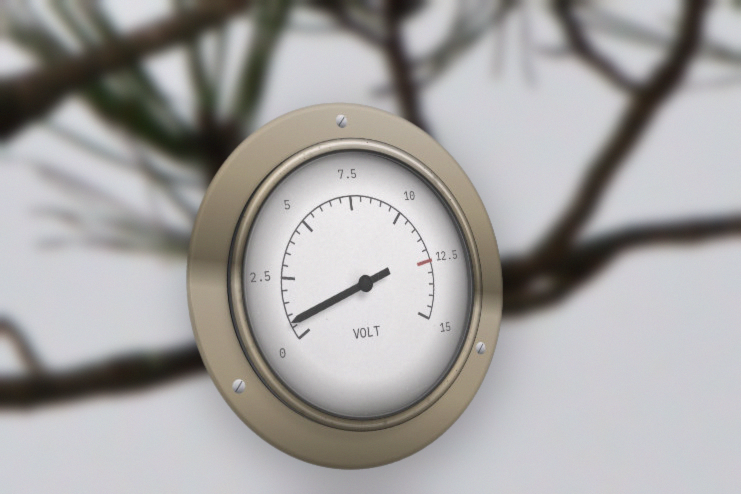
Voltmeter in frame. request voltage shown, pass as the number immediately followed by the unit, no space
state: 0.75V
